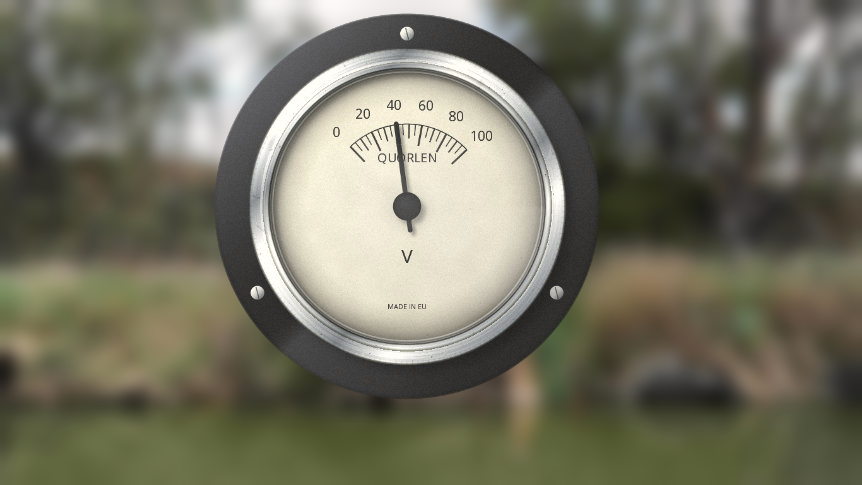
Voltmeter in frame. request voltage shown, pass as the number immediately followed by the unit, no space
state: 40V
